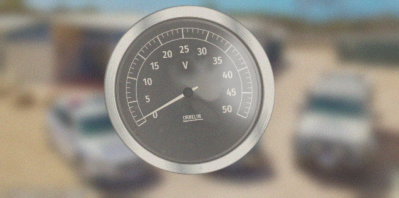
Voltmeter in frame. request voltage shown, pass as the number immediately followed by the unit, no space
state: 1V
